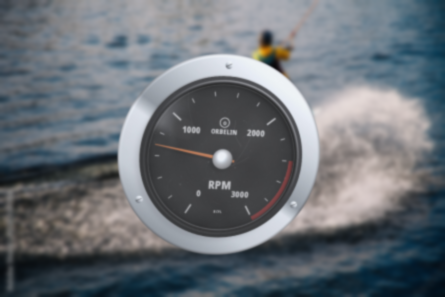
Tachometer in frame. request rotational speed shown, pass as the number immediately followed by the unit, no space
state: 700rpm
